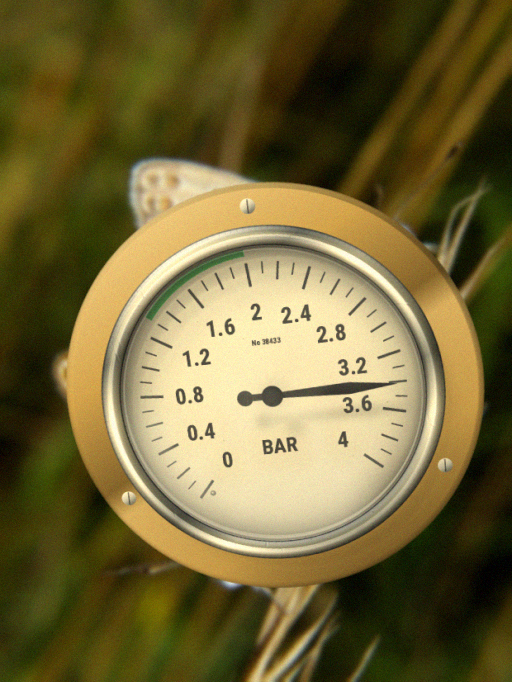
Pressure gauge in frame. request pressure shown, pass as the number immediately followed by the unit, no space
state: 3.4bar
